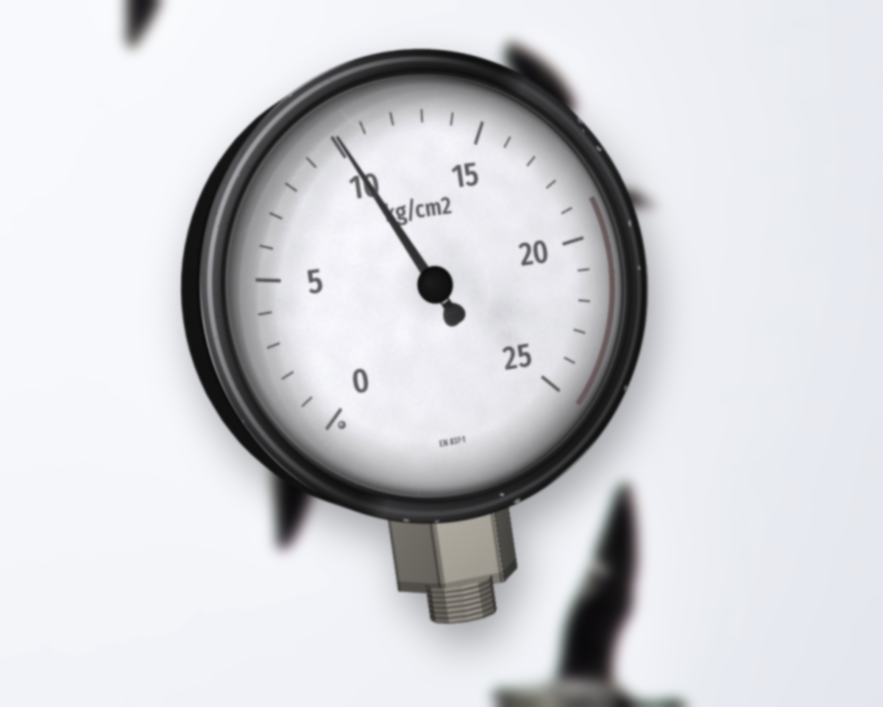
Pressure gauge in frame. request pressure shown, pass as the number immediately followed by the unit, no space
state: 10kg/cm²
